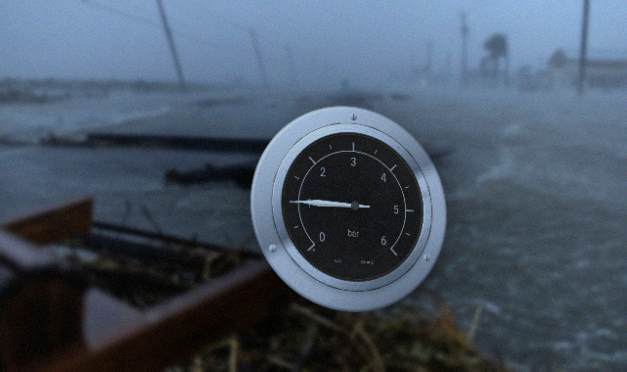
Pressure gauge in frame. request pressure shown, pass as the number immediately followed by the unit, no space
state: 1bar
